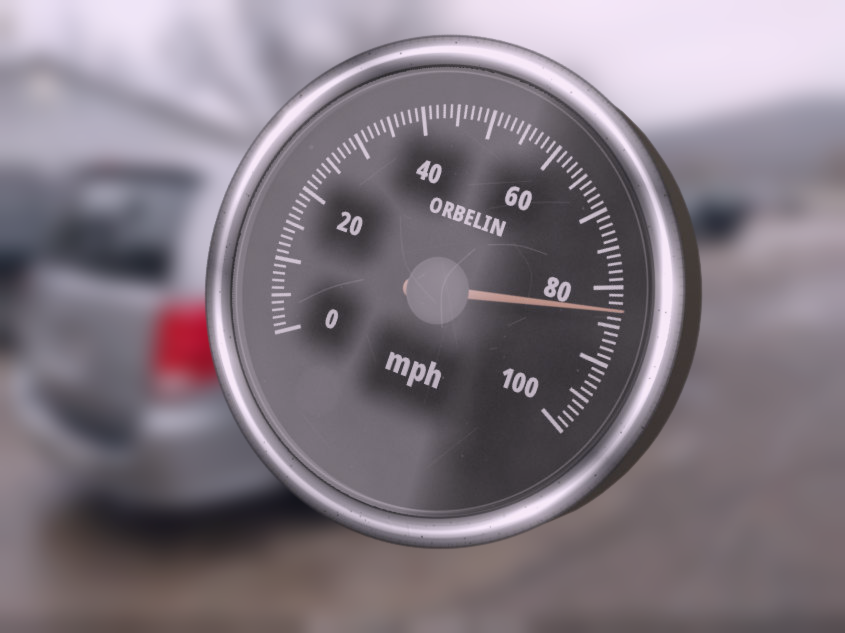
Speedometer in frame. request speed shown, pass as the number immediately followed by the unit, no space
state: 83mph
